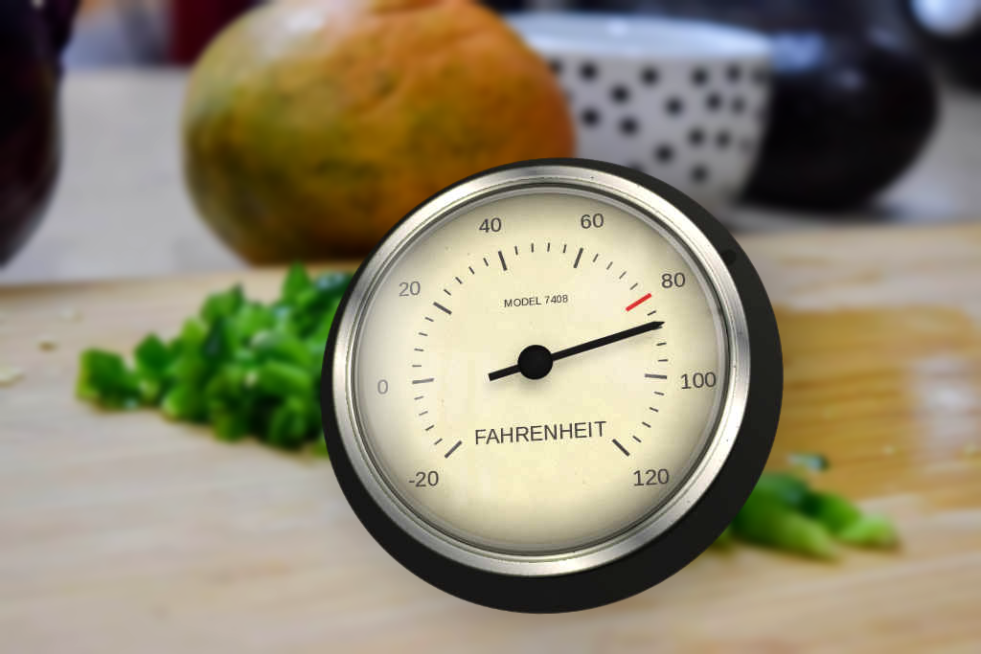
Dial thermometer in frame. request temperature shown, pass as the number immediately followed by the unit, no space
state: 88°F
